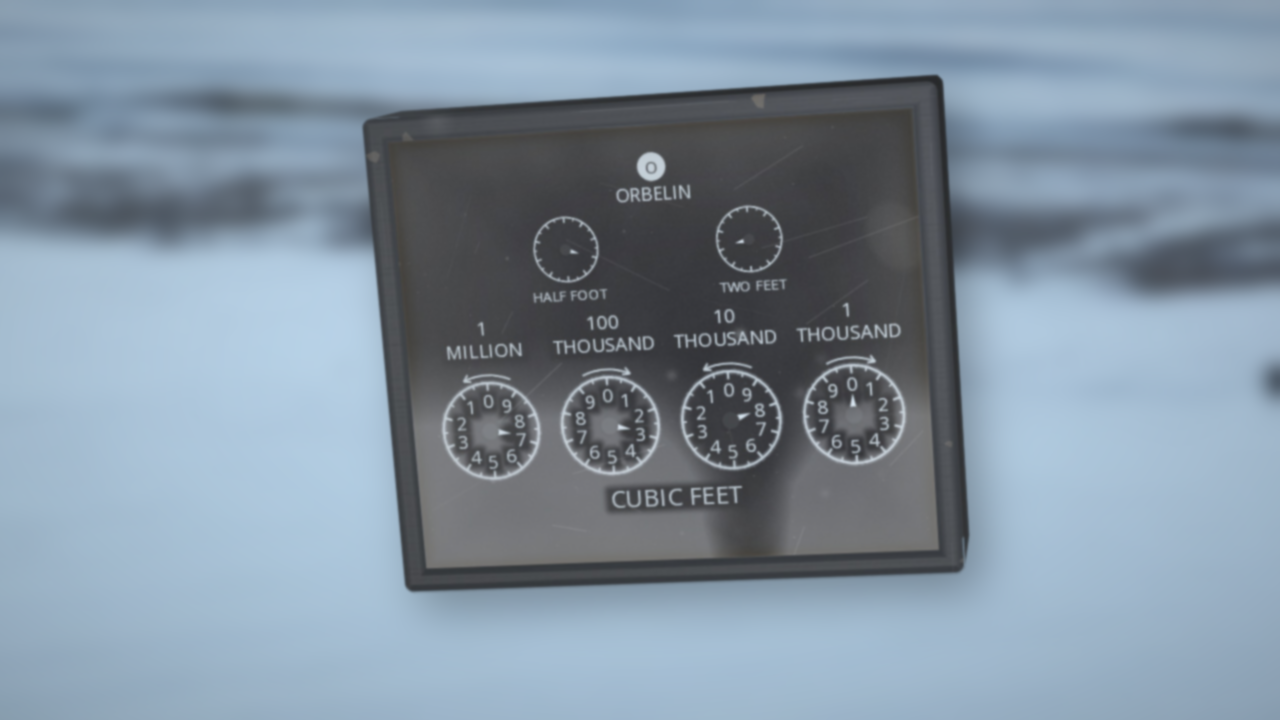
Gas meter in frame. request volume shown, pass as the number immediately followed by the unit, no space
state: 728000ft³
